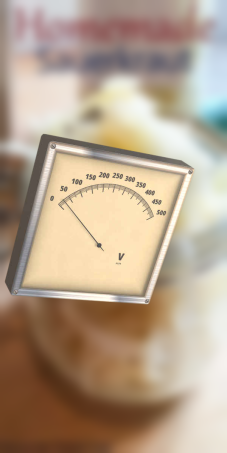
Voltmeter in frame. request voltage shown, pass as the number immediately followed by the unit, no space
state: 25V
